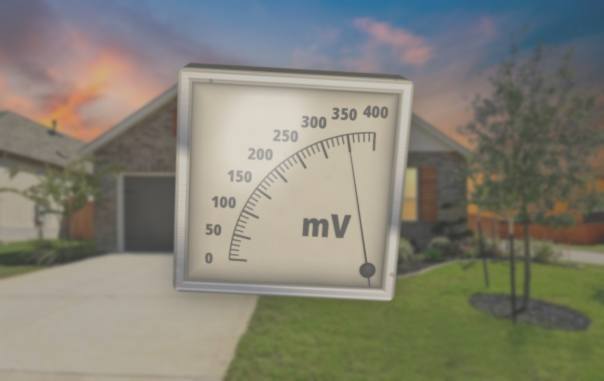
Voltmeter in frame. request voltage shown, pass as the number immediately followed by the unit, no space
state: 350mV
